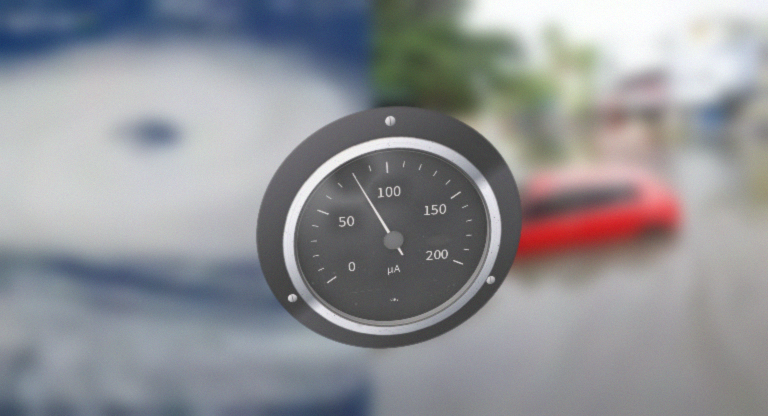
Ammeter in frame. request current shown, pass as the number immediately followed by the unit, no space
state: 80µA
